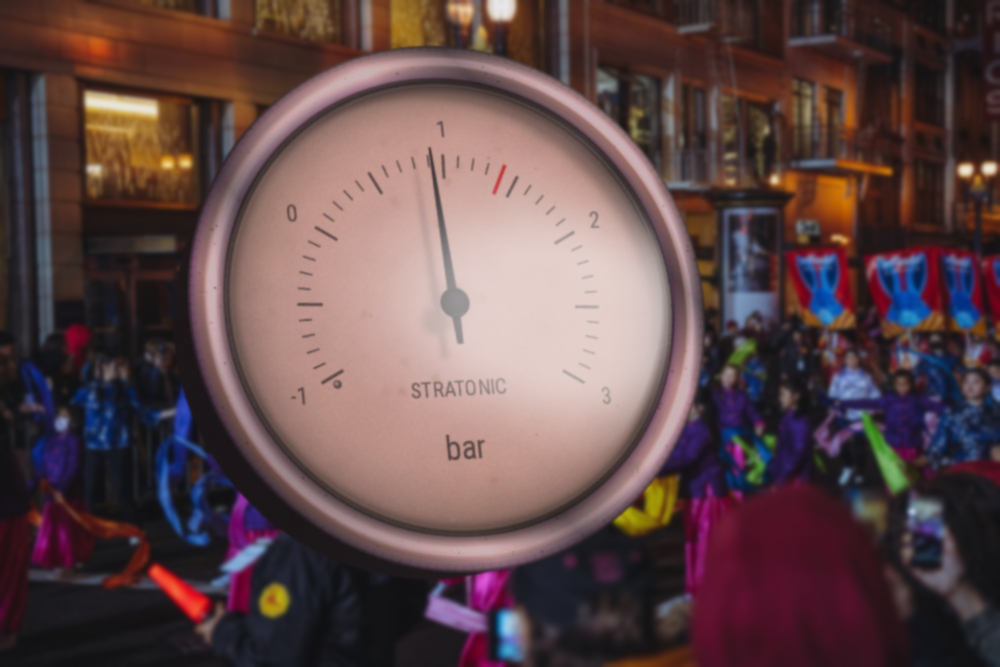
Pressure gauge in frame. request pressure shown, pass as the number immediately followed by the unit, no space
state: 0.9bar
